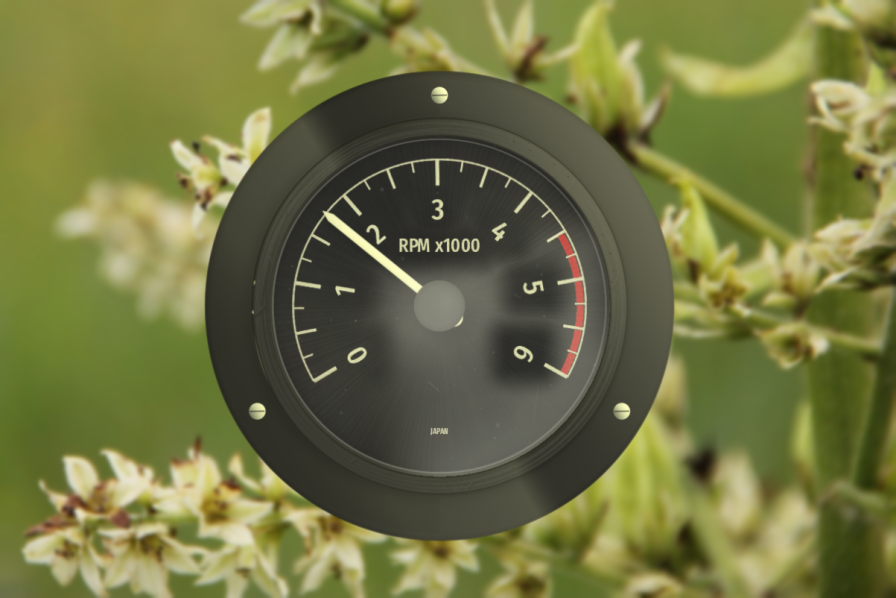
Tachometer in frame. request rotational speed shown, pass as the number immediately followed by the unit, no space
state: 1750rpm
